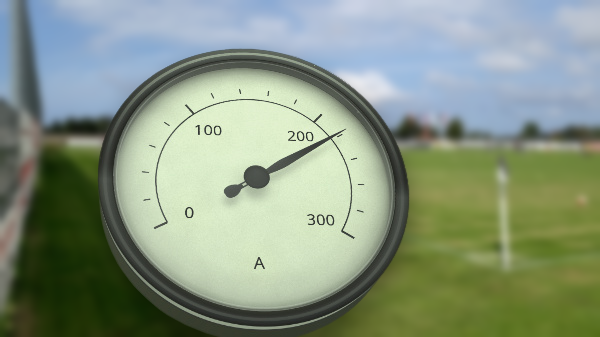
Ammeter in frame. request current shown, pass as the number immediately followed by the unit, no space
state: 220A
